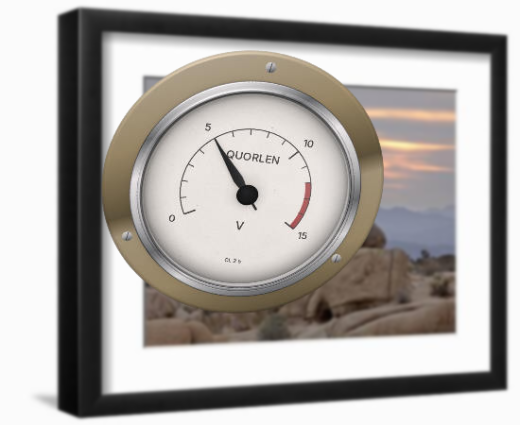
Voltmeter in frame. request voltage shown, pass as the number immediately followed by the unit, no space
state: 5V
